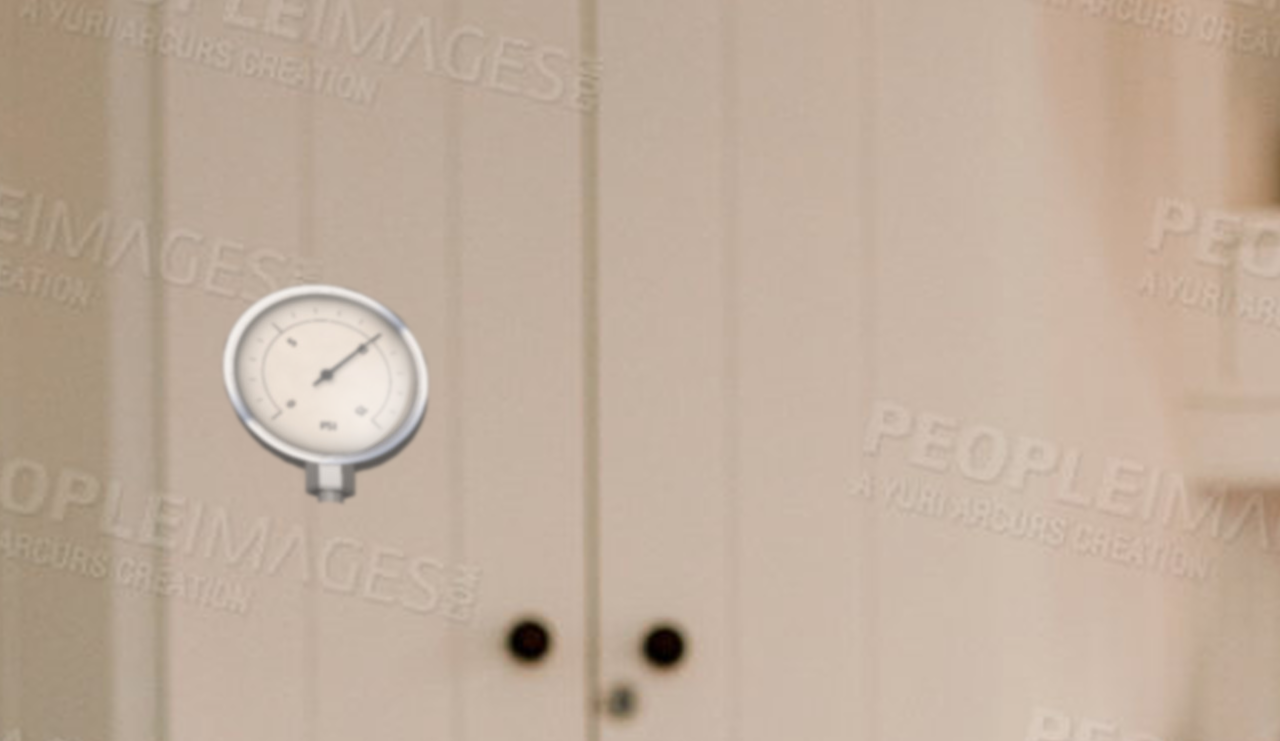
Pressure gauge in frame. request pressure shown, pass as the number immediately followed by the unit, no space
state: 10psi
